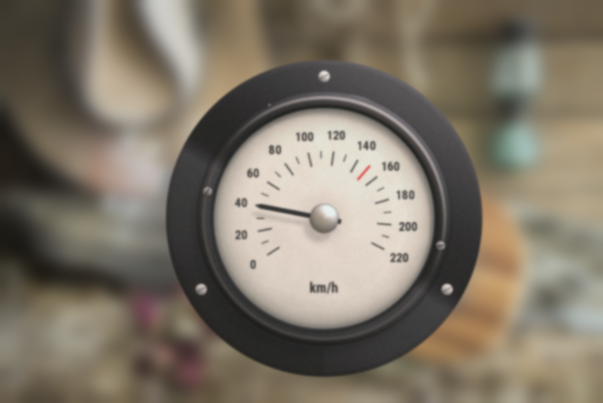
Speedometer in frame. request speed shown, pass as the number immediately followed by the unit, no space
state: 40km/h
